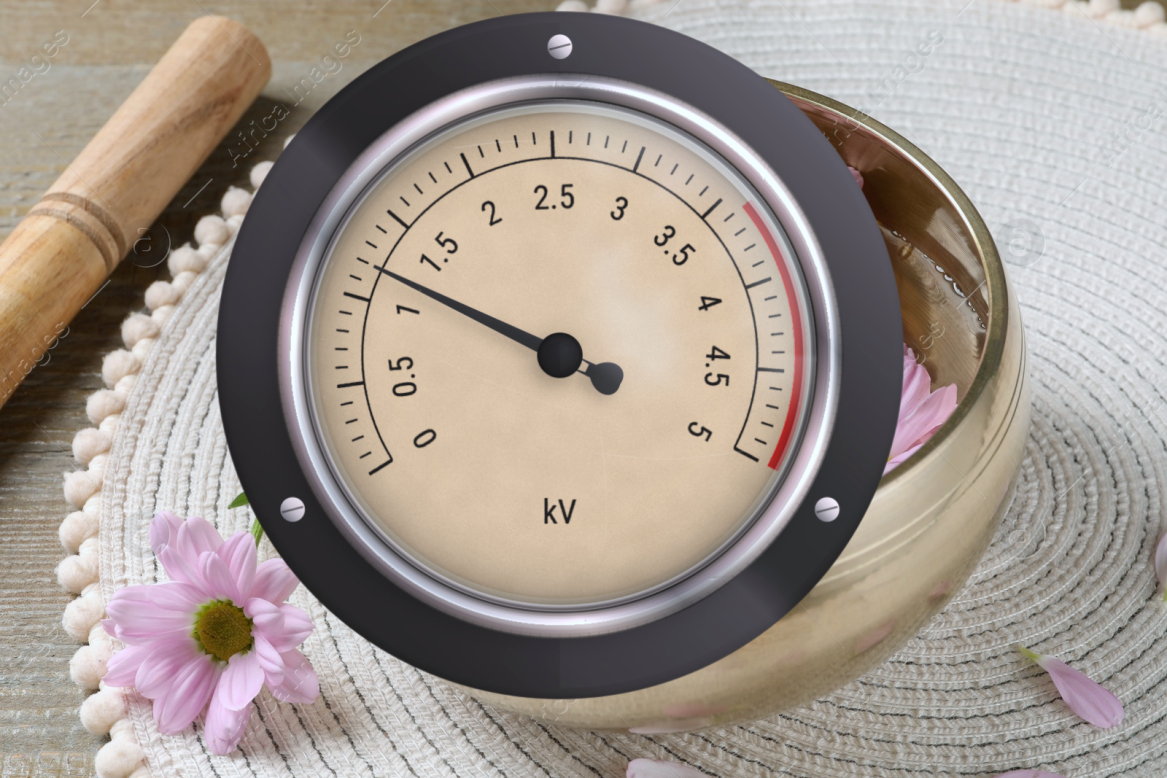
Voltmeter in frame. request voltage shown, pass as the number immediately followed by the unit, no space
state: 1.2kV
